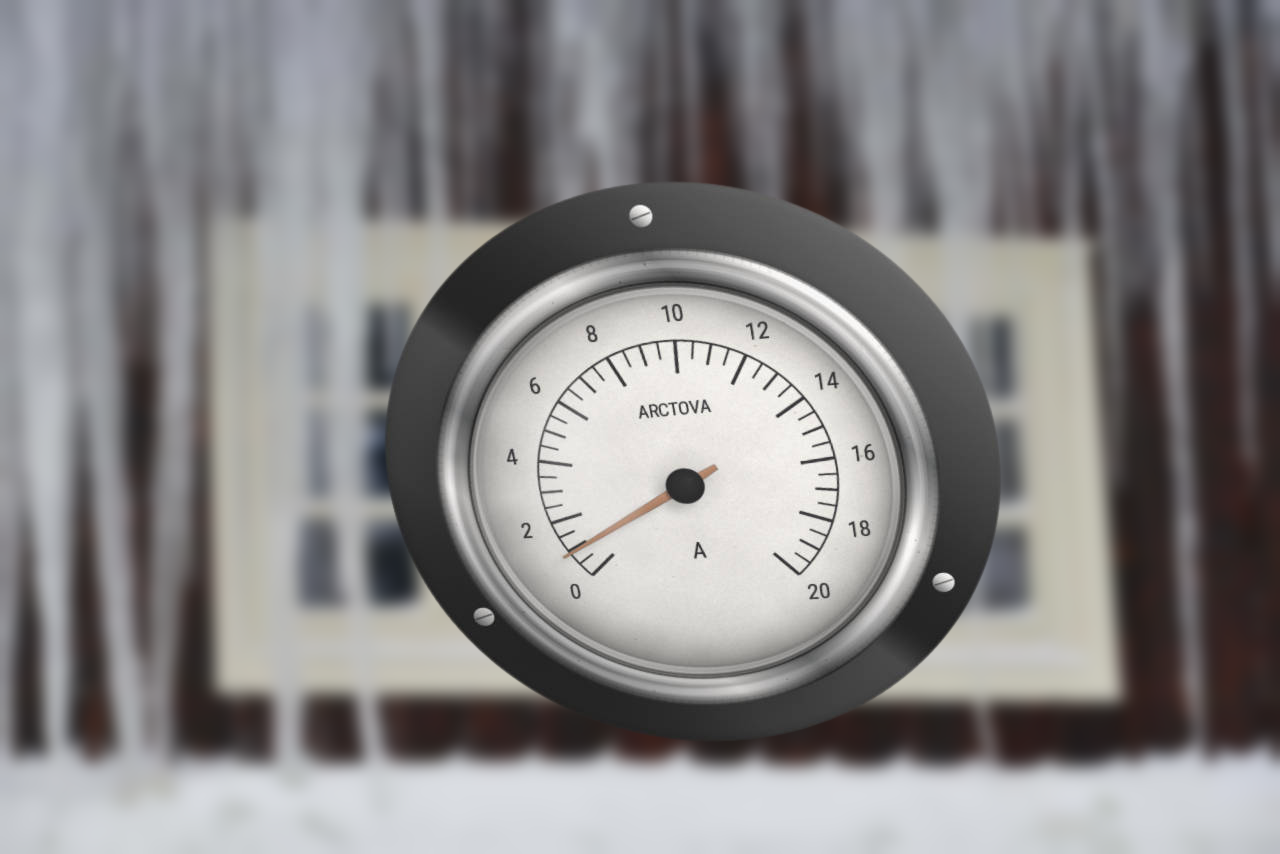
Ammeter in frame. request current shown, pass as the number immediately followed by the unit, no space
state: 1A
